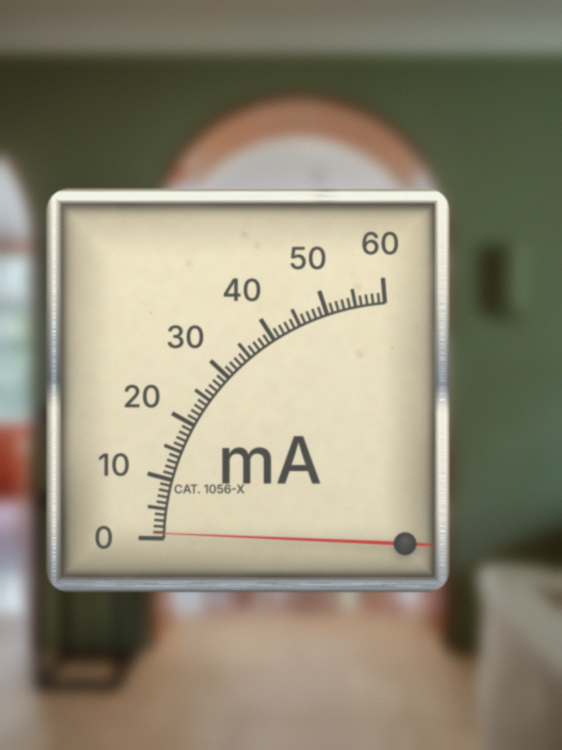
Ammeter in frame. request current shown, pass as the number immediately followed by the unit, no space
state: 1mA
